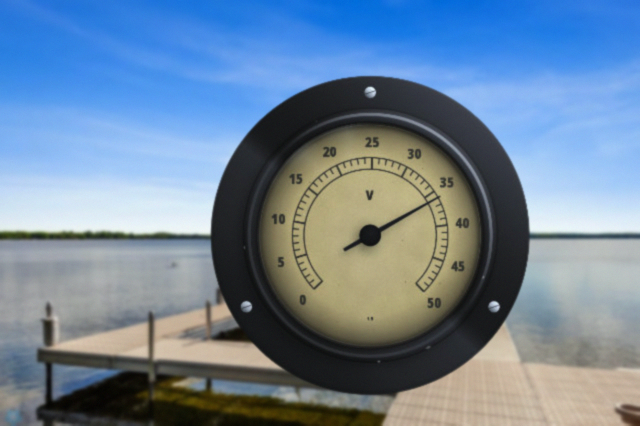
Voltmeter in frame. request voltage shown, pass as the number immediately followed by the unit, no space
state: 36V
